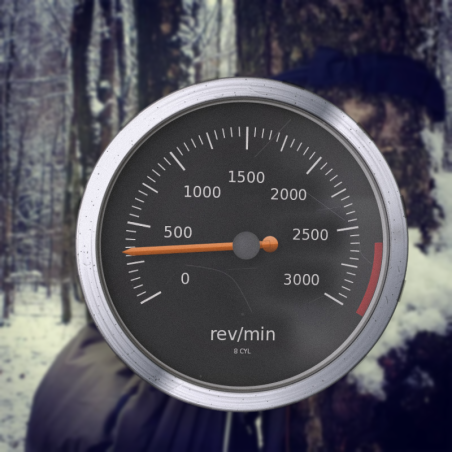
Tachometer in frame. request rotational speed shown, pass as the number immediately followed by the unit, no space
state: 325rpm
